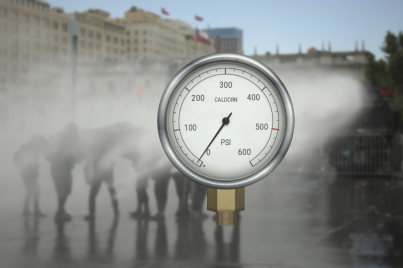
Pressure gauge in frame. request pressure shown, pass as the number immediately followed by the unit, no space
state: 10psi
